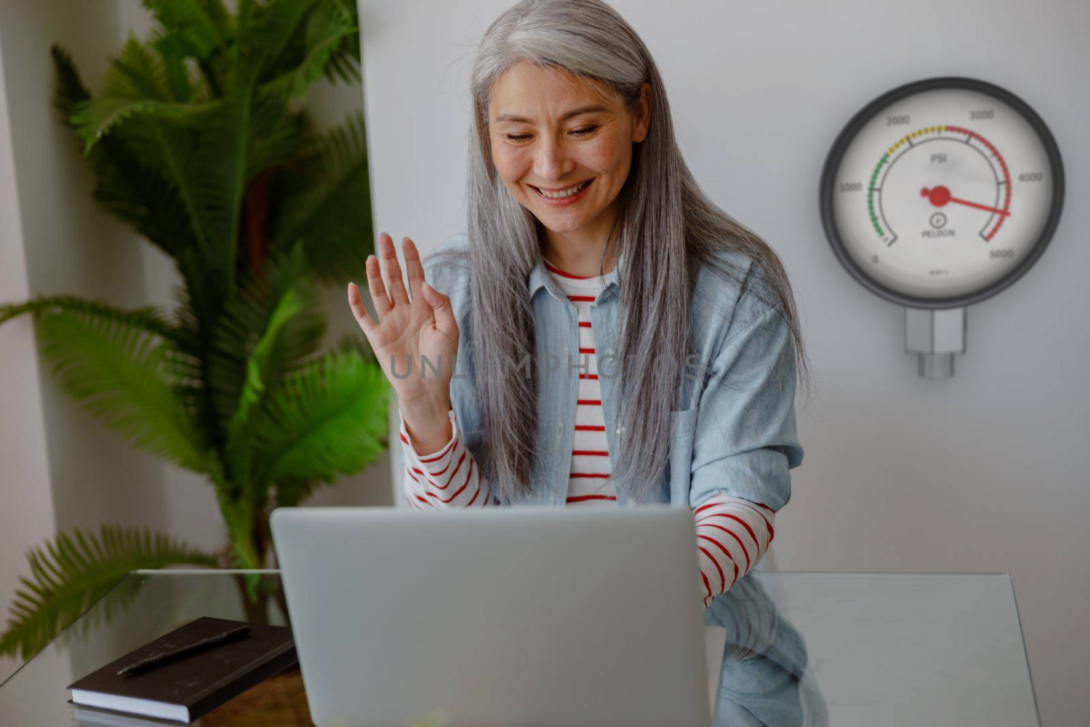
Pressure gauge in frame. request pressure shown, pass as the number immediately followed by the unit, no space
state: 4500psi
